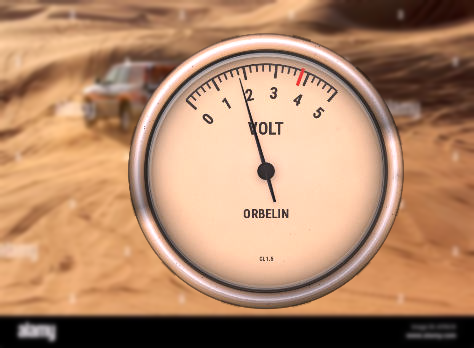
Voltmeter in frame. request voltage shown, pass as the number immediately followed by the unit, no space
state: 1.8V
